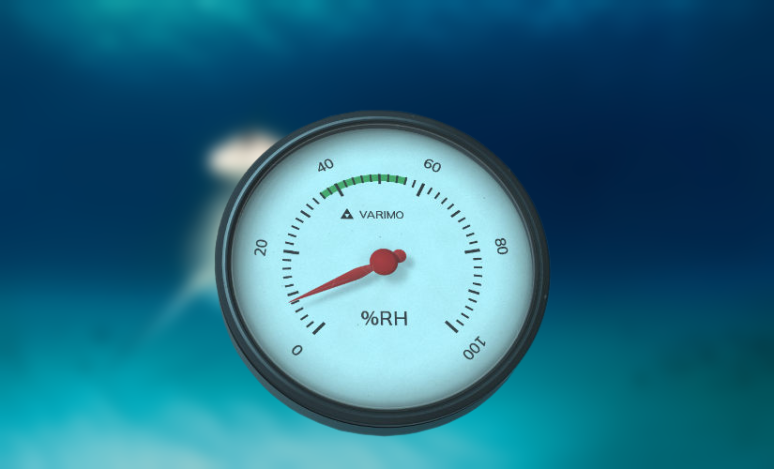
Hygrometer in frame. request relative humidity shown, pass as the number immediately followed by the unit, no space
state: 8%
